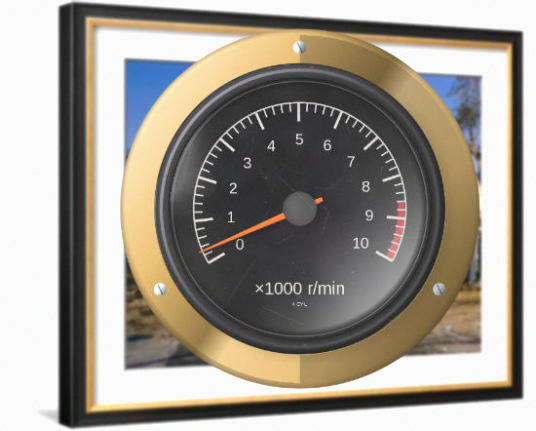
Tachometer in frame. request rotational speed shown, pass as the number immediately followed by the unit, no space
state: 300rpm
